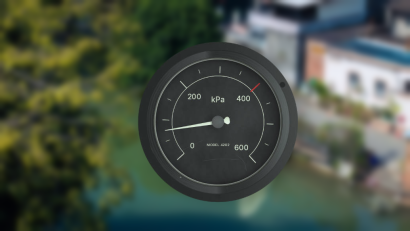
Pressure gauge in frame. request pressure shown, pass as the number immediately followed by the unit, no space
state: 75kPa
